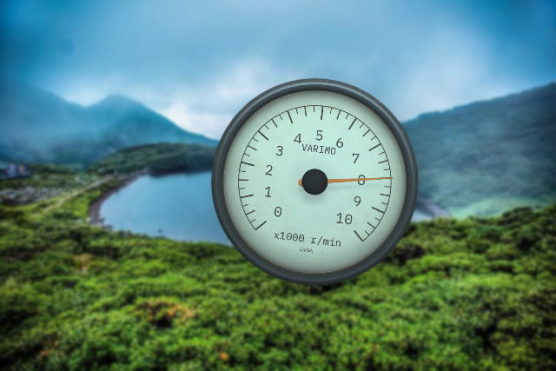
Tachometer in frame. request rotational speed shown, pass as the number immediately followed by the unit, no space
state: 8000rpm
